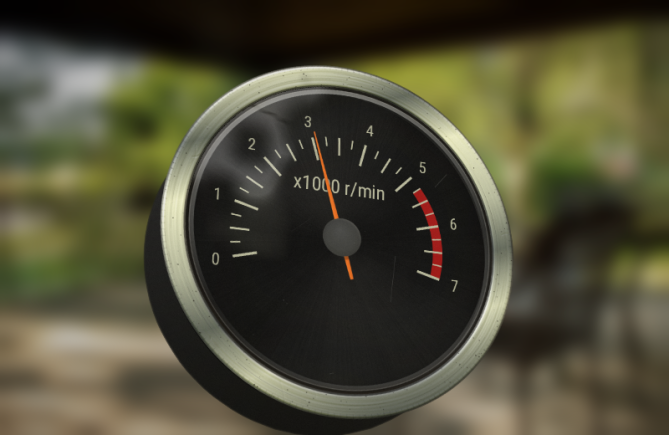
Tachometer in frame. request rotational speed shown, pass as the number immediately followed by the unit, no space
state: 3000rpm
